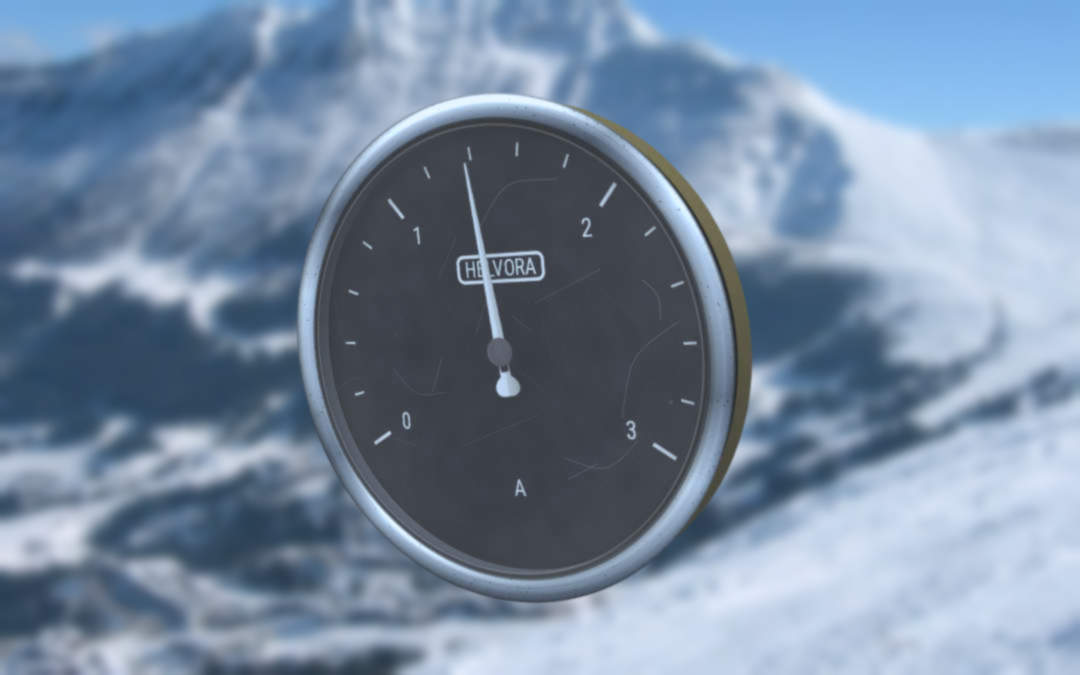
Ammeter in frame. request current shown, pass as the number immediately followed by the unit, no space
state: 1.4A
